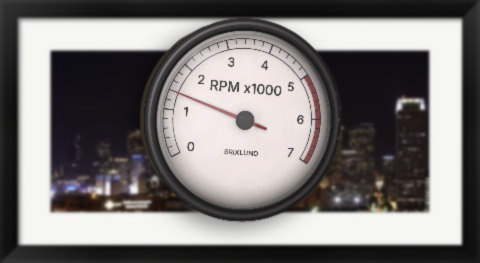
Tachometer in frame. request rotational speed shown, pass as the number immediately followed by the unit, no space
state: 1400rpm
